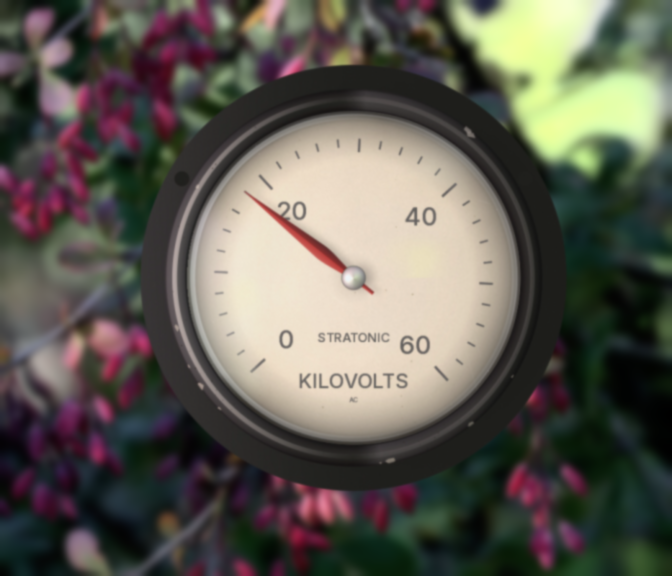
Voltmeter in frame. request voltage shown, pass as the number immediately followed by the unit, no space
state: 18kV
